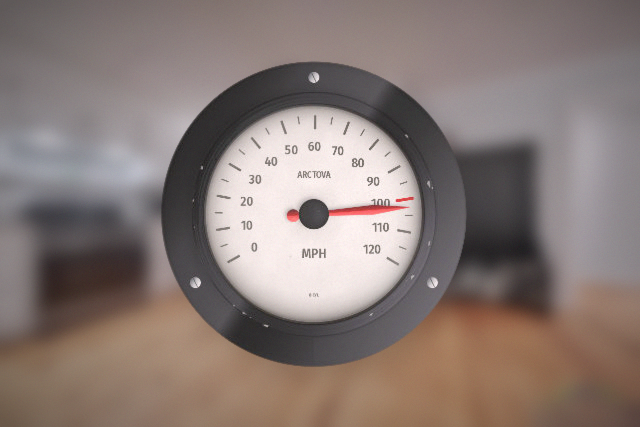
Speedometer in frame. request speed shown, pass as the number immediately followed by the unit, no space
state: 102.5mph
